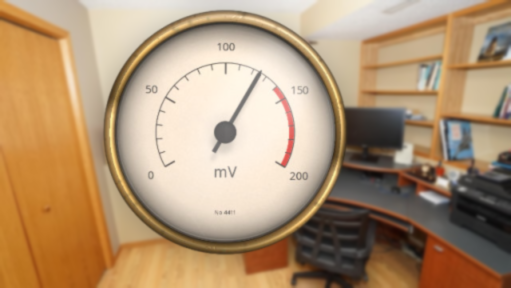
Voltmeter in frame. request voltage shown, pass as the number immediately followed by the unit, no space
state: 125mV
